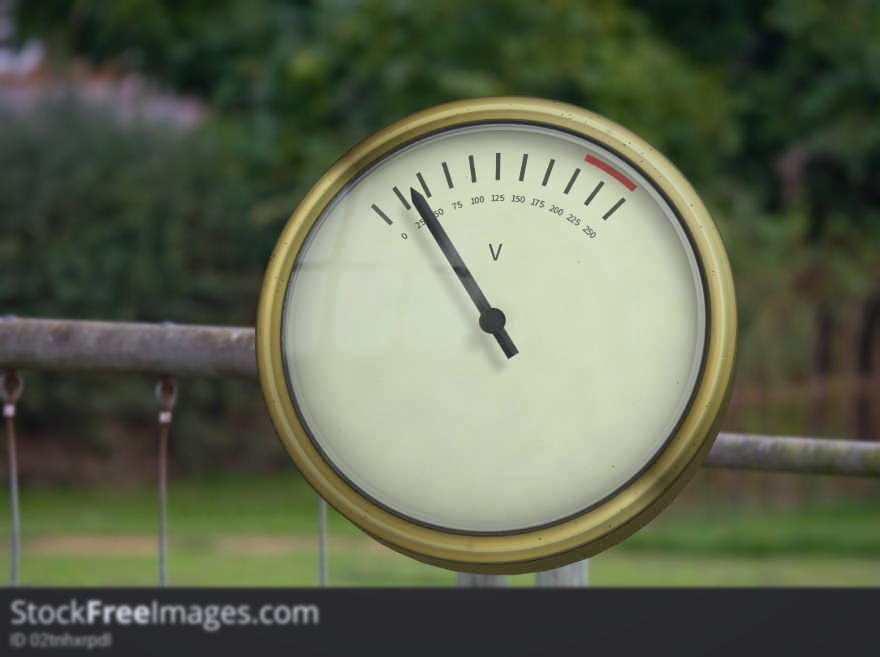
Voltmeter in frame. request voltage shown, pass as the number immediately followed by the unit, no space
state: 37.5V
